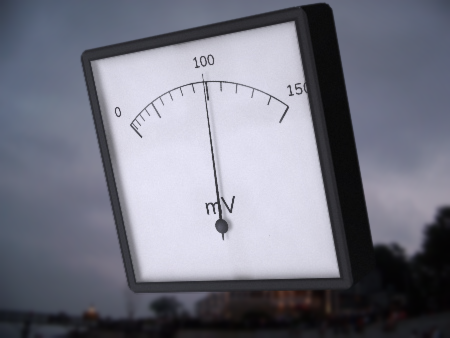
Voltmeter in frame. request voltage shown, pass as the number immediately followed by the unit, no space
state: 100mV
